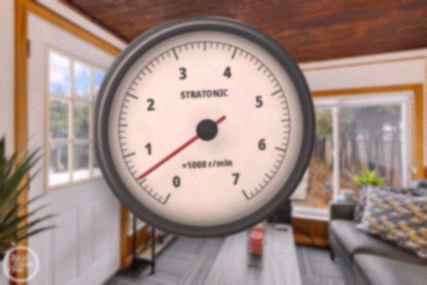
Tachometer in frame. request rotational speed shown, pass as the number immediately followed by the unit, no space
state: 600rpm
